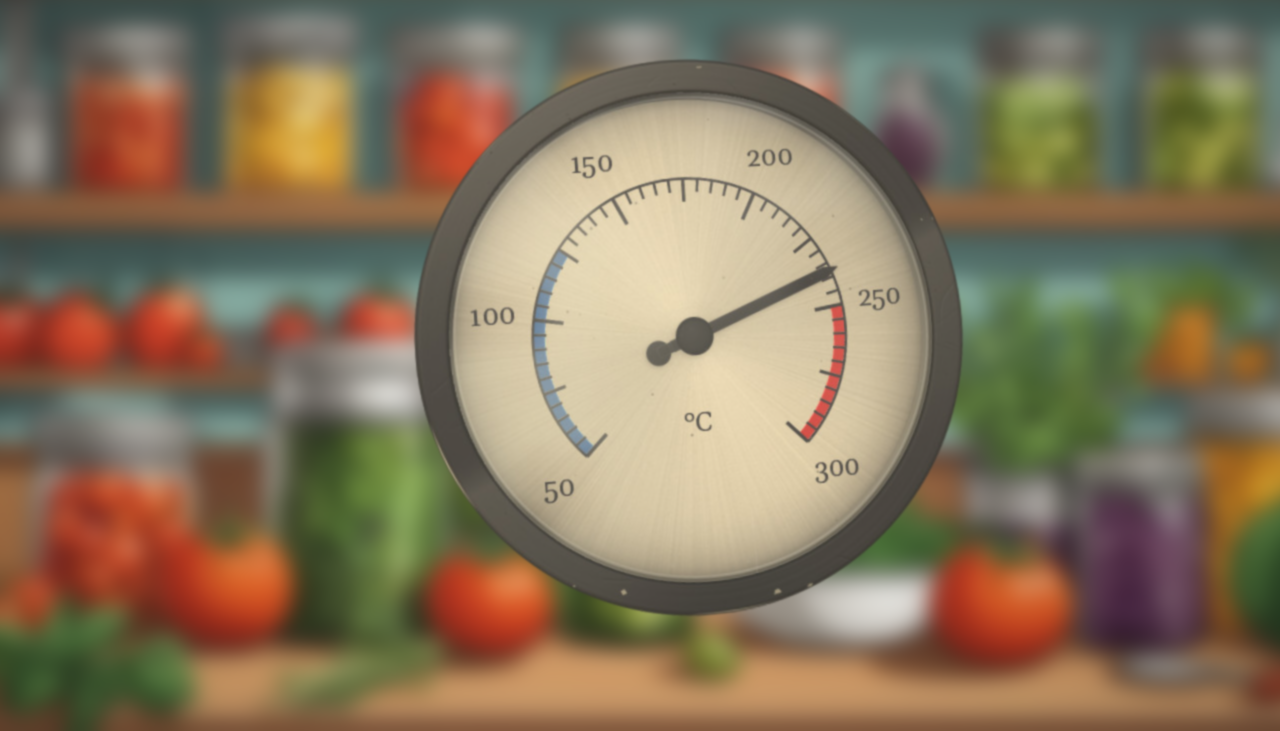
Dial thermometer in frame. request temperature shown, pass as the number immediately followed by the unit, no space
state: 237.5°C
